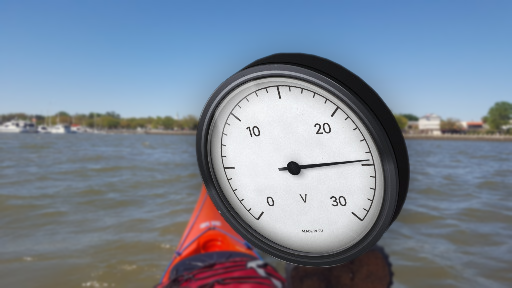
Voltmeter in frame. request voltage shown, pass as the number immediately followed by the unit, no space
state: 24.5V
